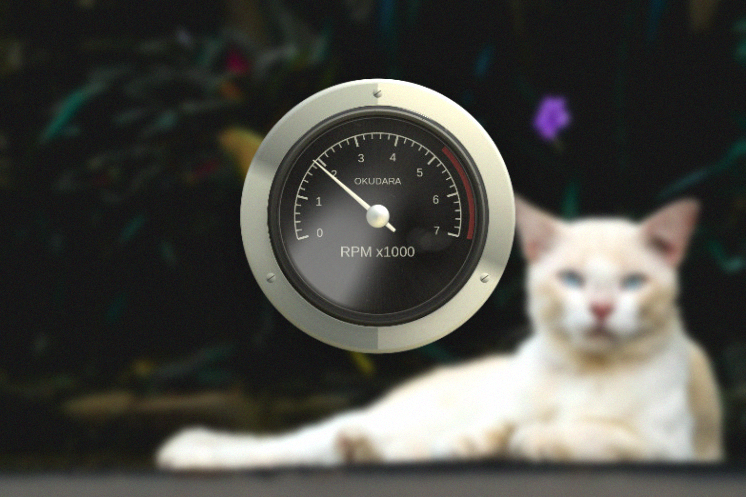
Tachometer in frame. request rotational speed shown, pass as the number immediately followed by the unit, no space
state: 1900rpm
